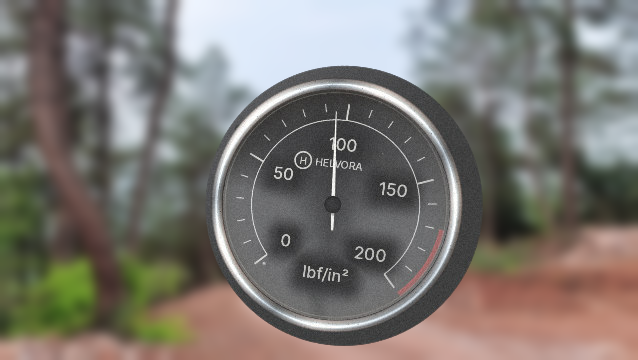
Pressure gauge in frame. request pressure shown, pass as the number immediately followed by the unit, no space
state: 95psi
